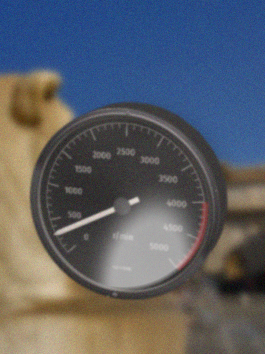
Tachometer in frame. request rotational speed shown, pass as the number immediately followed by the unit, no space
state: 300rpm
